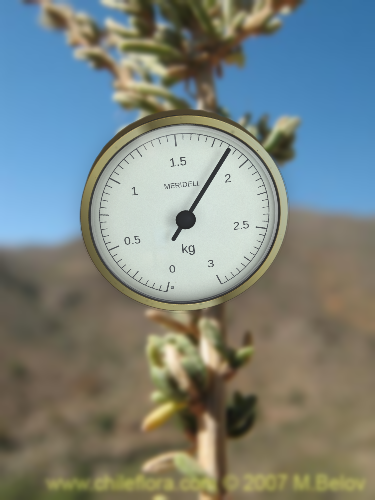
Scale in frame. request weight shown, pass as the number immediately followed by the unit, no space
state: 1.85kg
